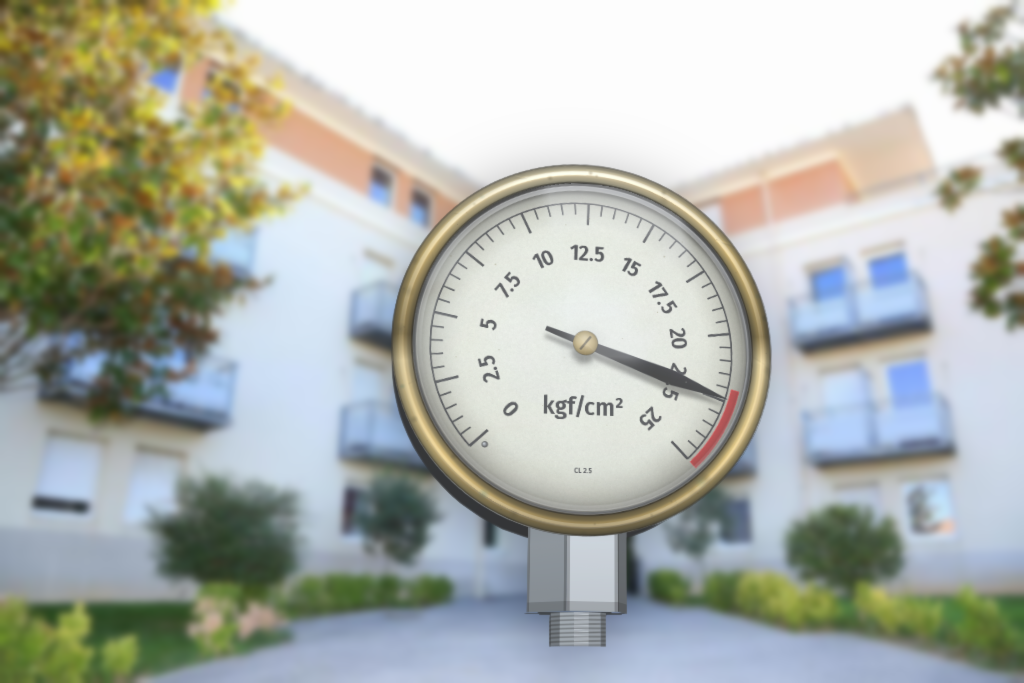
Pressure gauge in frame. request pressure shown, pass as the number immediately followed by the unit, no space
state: 22.5kg/cm²
